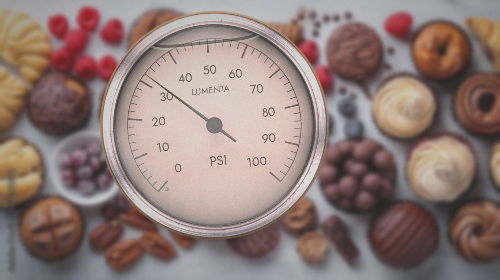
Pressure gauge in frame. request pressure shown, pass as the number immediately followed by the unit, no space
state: 32psi
